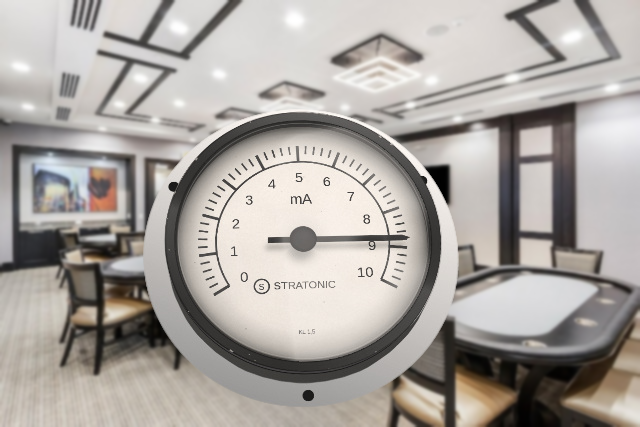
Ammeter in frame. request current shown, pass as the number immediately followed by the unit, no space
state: 8.8mA
